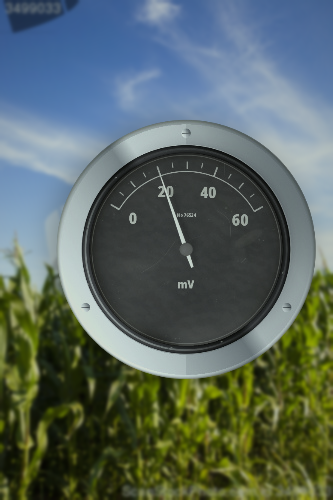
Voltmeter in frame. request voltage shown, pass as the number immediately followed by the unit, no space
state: 20mV
